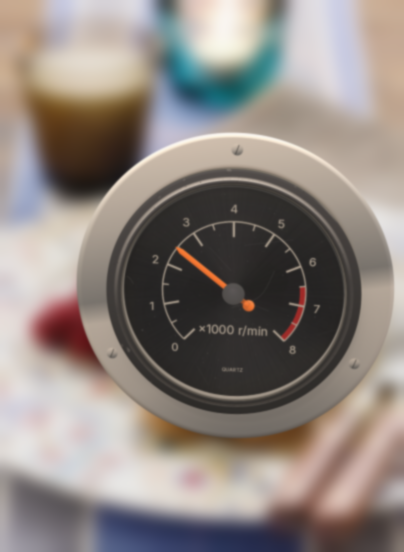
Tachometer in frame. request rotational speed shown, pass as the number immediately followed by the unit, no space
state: 2500rpm
